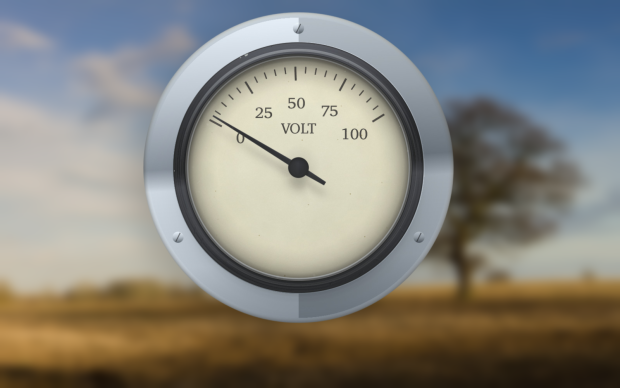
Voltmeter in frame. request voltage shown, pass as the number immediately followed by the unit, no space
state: 2.5V
